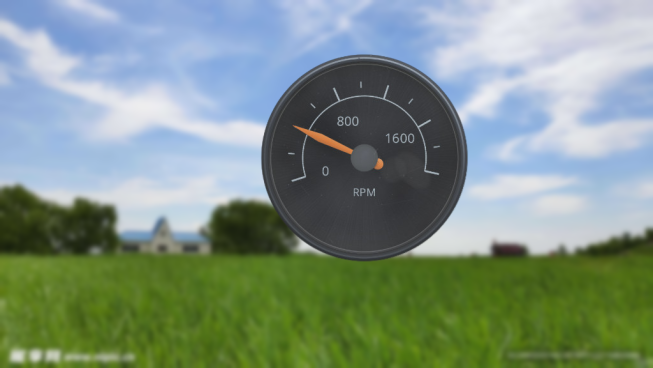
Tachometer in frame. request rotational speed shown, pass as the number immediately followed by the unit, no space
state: 400rpm
